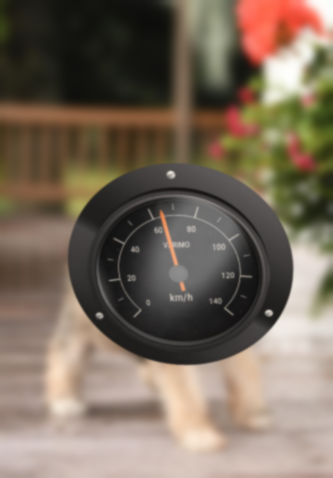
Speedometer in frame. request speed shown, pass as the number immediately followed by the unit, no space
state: 65km/h
